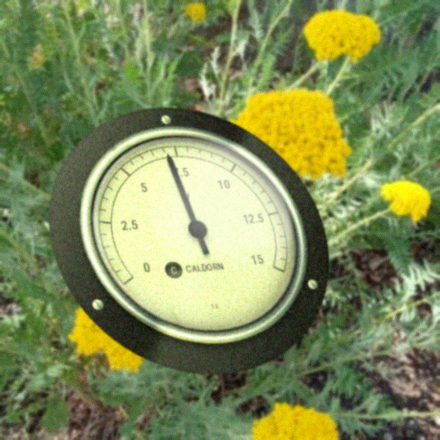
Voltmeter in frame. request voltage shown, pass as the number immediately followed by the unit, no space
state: 7V
